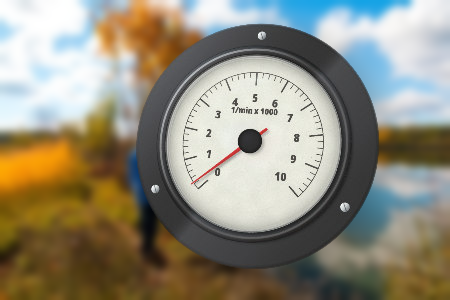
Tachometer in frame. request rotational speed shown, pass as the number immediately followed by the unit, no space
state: 200rpm
